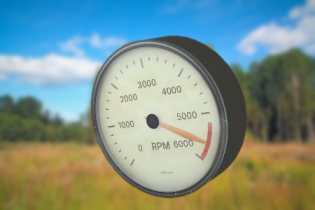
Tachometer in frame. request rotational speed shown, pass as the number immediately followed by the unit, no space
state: 5600rpm
